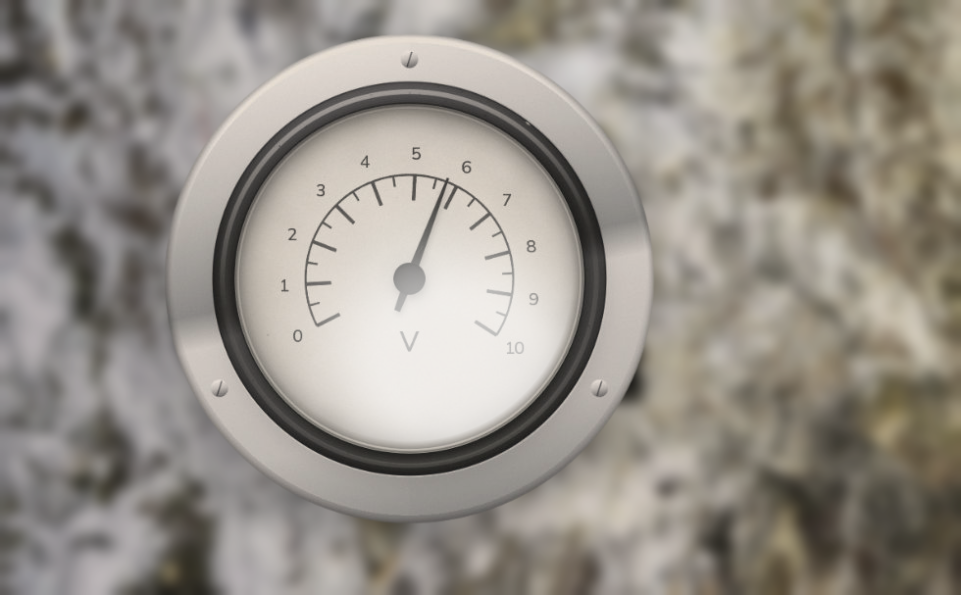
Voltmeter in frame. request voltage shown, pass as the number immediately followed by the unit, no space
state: 5.75V
